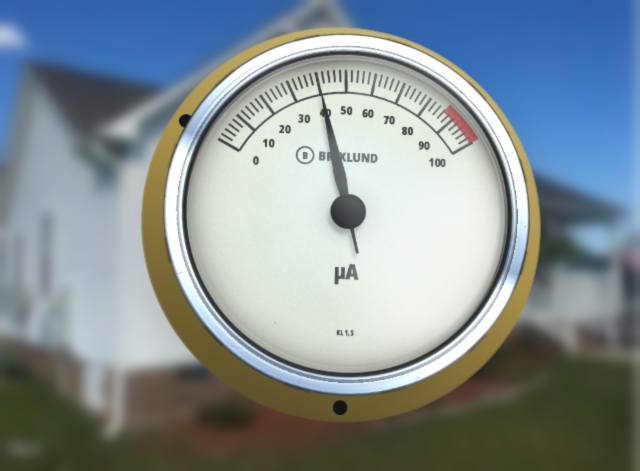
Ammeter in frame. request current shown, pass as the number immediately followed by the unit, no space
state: 40µA
